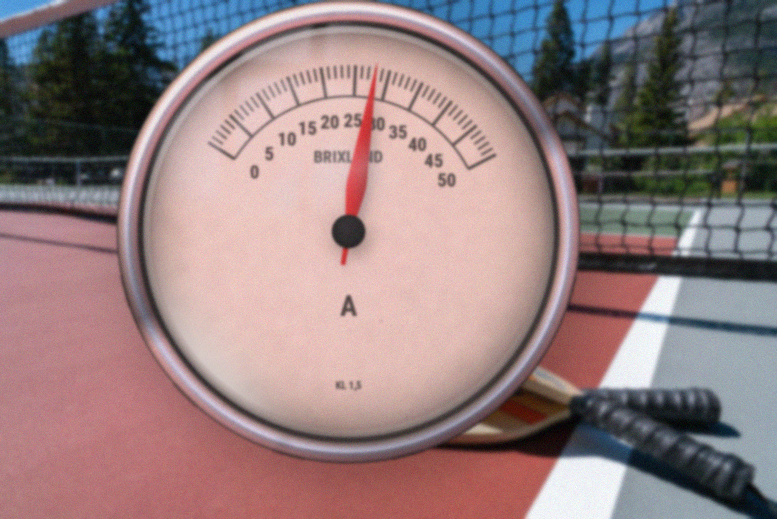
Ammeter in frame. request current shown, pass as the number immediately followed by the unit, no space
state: 28A
